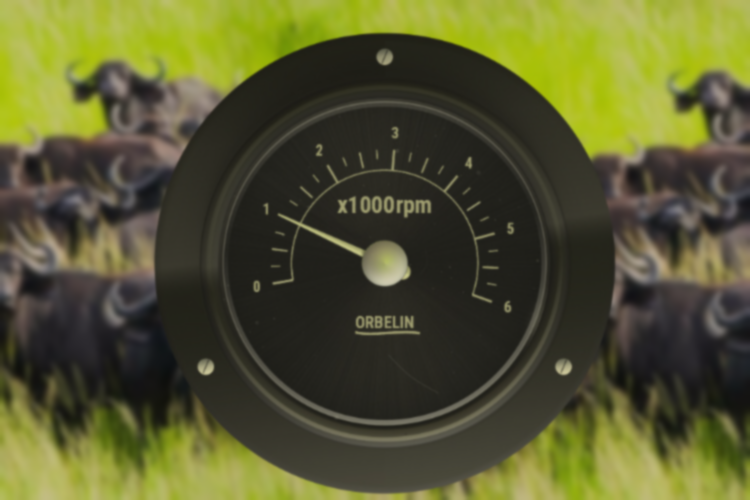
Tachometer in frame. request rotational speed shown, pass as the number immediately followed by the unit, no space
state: 1000rpm
